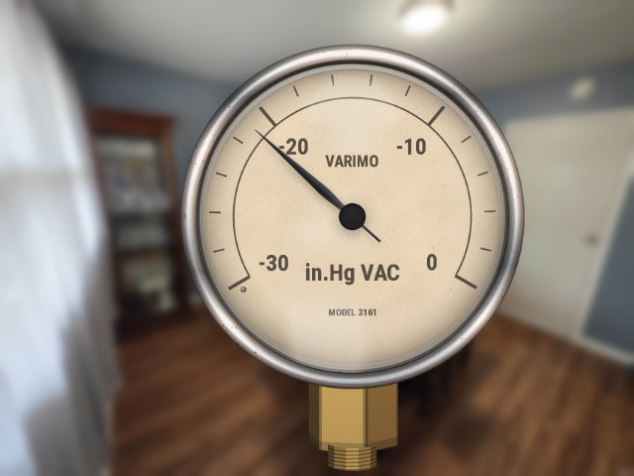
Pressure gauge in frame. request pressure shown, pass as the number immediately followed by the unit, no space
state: -21inHg
